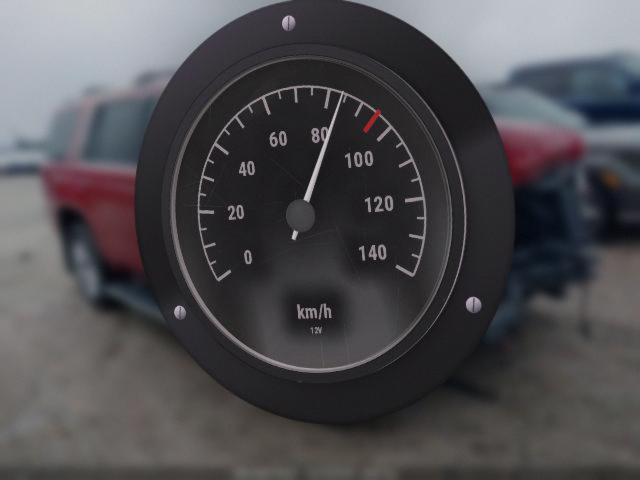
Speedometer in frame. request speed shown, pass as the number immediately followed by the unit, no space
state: 85km/h
